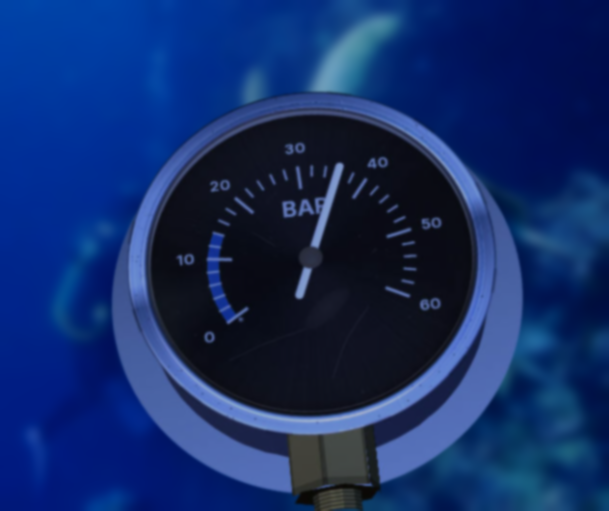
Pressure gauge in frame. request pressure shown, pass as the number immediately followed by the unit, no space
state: 36bar
